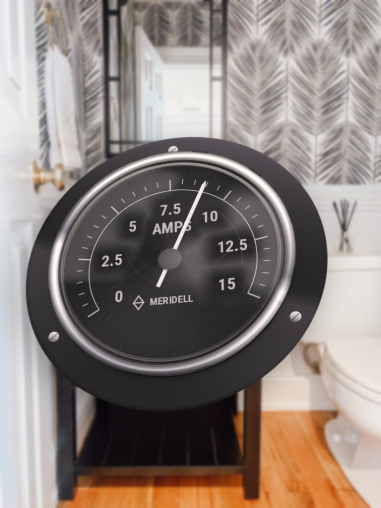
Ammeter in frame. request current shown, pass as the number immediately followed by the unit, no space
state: 9A
